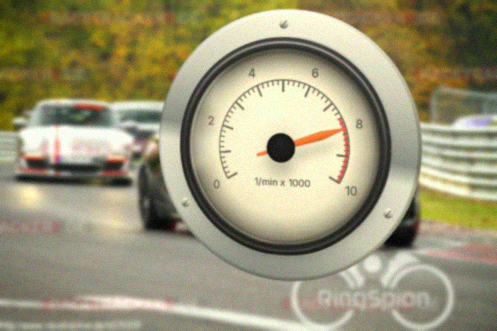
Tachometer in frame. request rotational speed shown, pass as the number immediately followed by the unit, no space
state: 8000rpm
